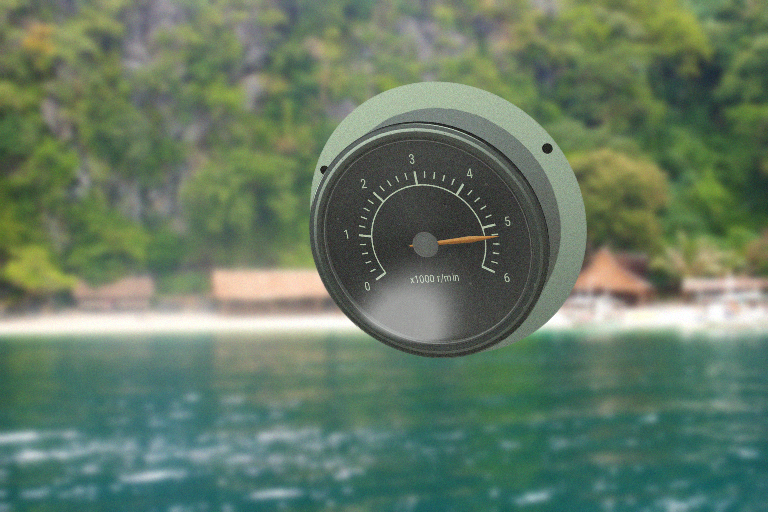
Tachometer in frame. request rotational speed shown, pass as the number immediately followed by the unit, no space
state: 5200rpm
